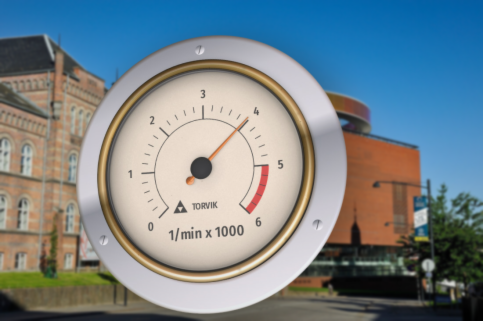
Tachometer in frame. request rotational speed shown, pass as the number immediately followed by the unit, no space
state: 4000rpm
